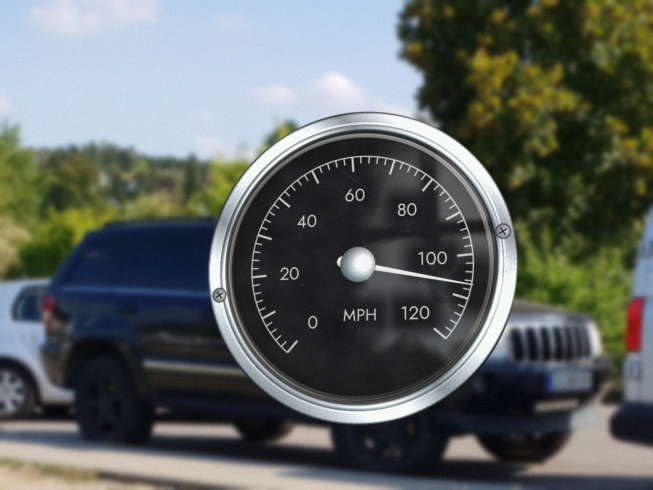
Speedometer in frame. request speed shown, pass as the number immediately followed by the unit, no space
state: 107mph
